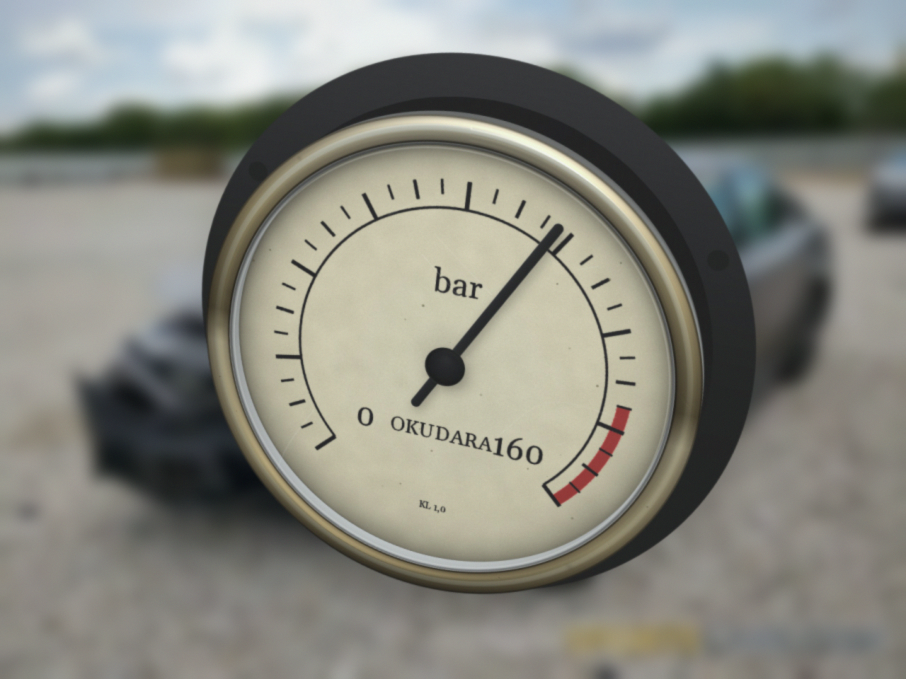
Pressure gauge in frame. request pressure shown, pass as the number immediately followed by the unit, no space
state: 97.5bar
